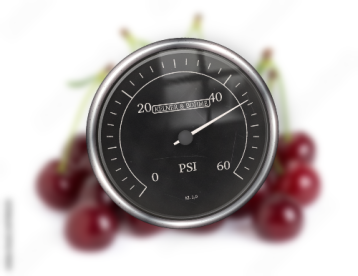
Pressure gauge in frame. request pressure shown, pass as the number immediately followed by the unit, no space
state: 45psi
